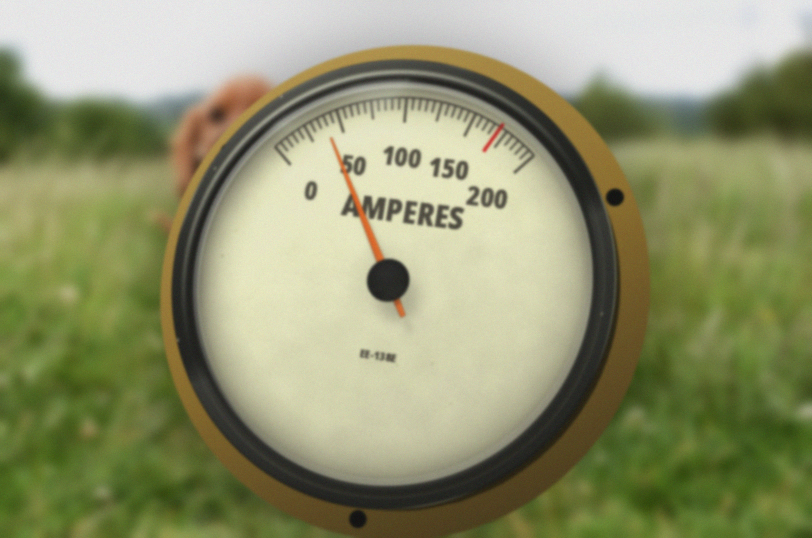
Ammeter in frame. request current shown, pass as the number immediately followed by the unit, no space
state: 40A
